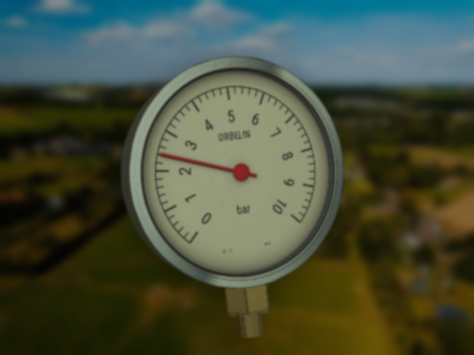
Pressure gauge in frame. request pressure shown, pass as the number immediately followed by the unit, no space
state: 2.4bar
